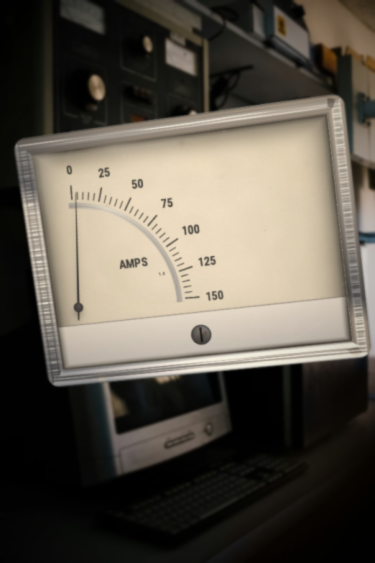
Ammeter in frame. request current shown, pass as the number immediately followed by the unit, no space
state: 5A
